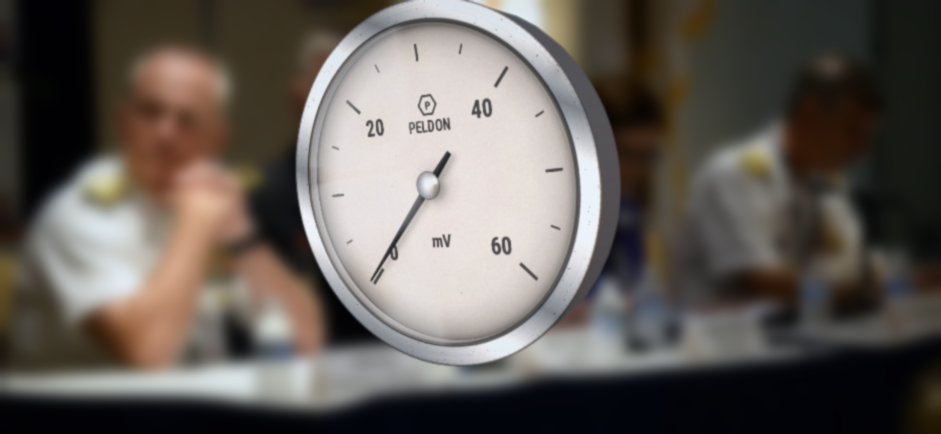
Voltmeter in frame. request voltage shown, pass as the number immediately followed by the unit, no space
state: 0mV
